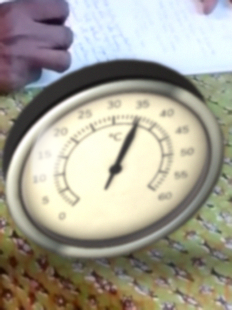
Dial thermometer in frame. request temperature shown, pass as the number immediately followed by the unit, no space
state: 35°C
